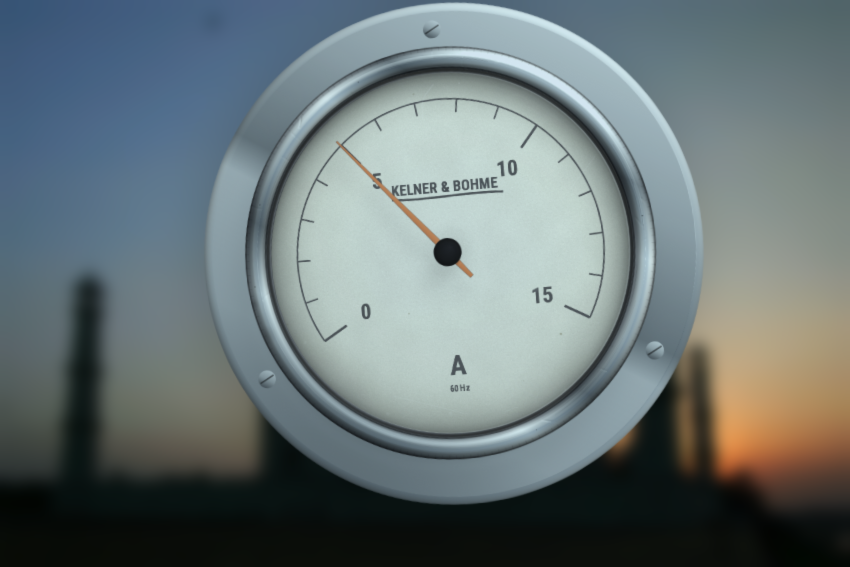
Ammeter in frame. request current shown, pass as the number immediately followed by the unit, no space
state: 5A
